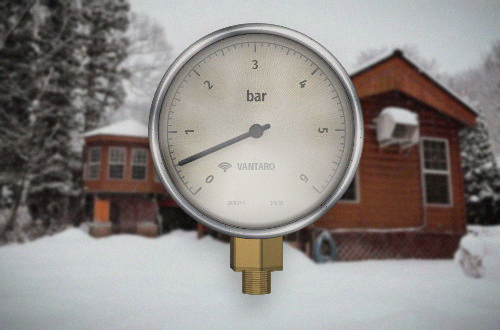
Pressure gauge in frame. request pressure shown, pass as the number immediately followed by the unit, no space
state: 0.5bar
